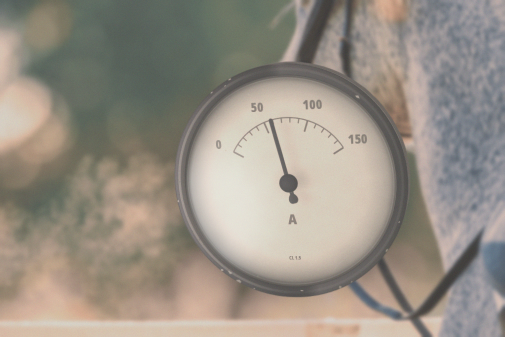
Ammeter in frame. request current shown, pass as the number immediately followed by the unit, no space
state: 60A
